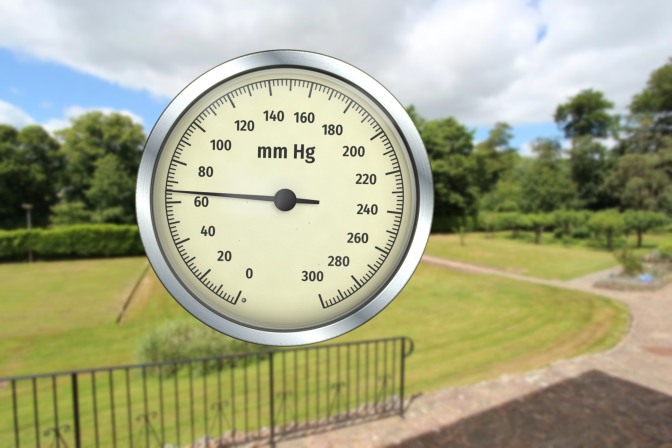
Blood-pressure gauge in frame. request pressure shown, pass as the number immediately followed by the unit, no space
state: 66mmHg
